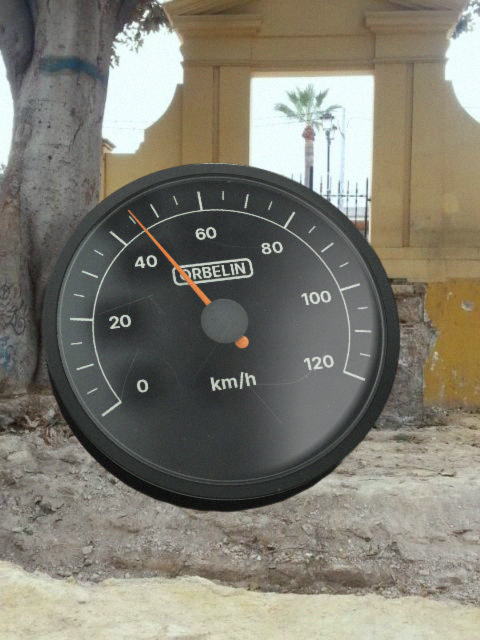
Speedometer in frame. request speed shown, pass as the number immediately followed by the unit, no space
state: 45km/h
